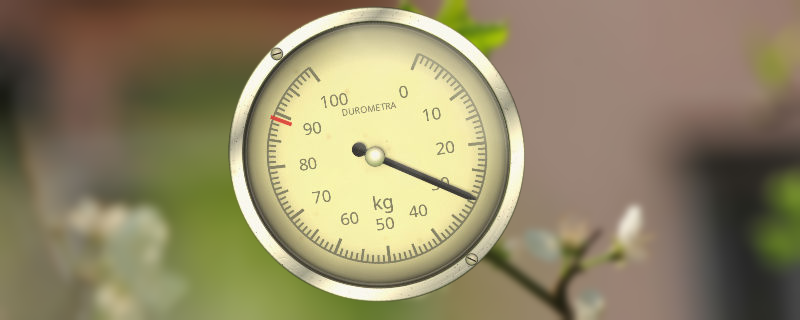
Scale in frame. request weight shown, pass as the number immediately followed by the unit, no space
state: 30kg
